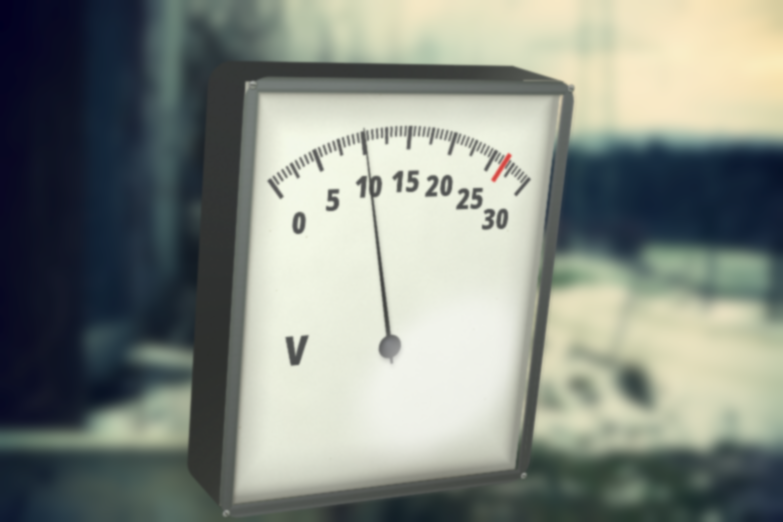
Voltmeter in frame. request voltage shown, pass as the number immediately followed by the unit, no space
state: 10V
